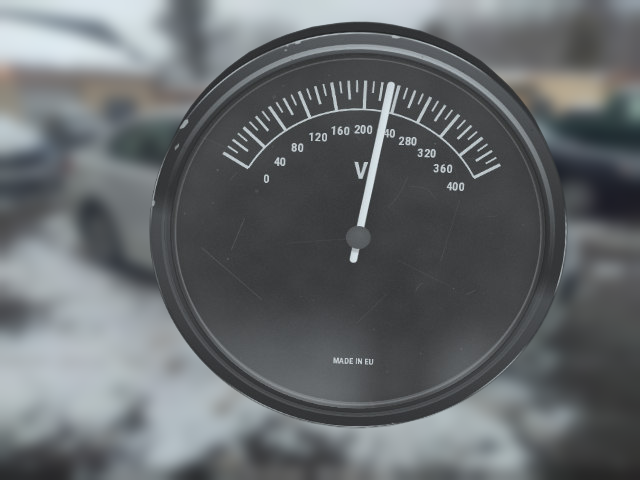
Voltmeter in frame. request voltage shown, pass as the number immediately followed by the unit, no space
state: 230V
